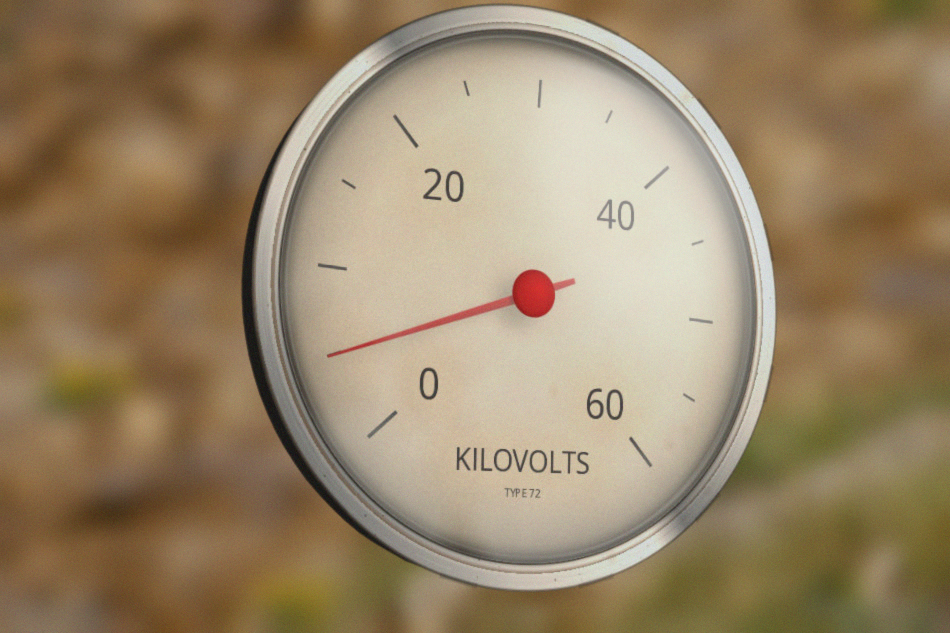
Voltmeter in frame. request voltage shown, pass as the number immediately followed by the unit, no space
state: 5kV
